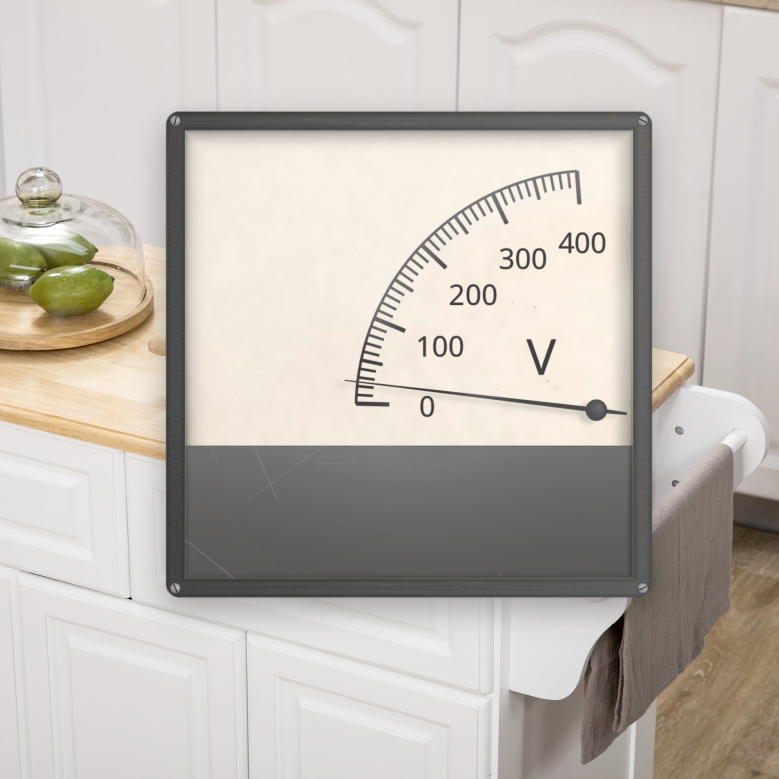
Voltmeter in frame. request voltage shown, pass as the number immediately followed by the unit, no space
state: 25V
